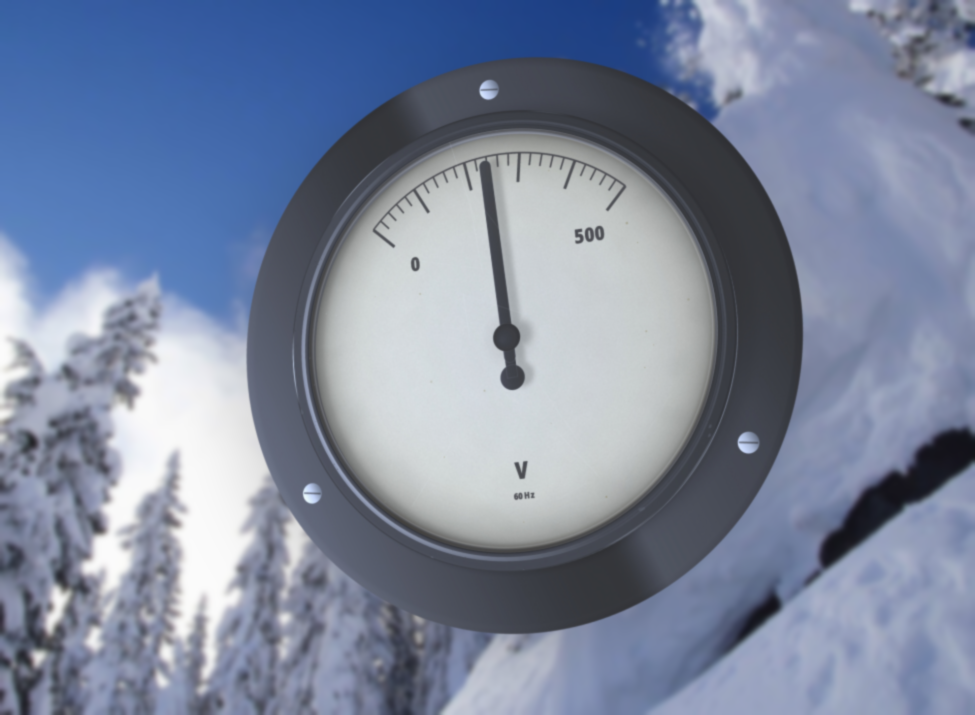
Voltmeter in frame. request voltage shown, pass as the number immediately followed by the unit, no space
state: 240V
